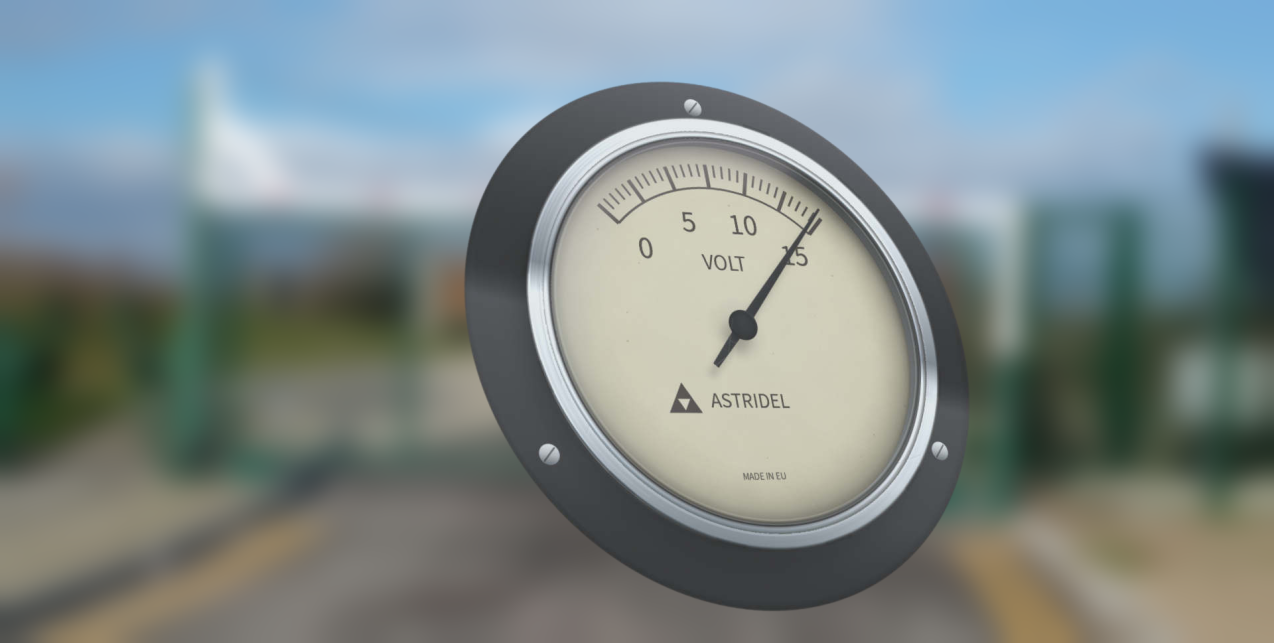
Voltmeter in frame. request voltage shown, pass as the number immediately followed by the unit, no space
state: 14.5V
